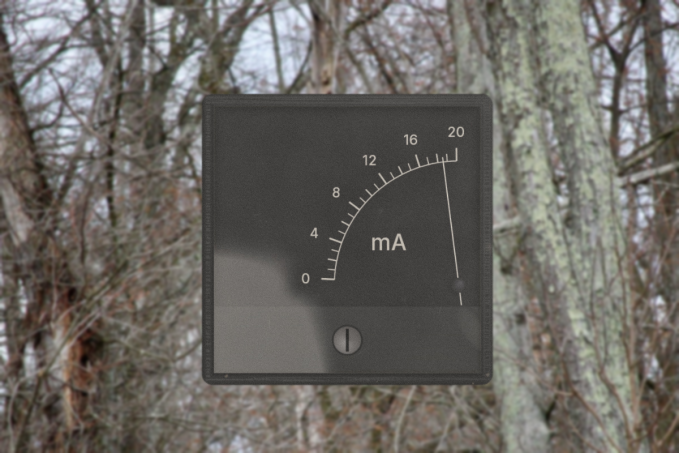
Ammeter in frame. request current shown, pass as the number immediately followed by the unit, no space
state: 18.5mA
